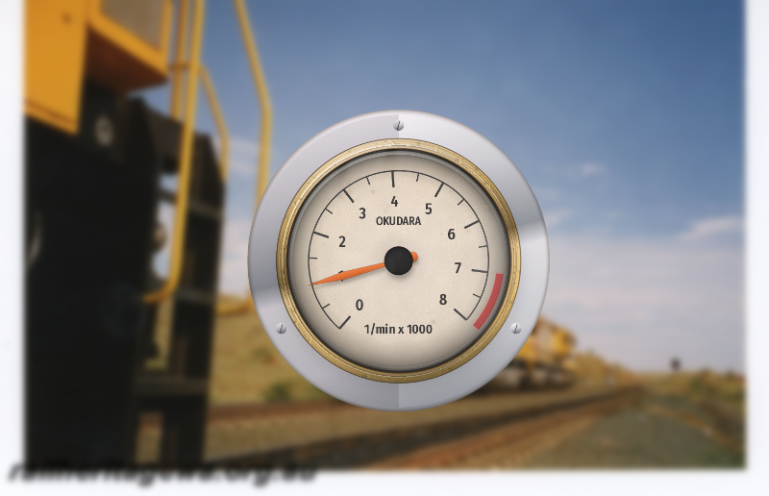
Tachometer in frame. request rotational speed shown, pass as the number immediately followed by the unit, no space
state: 1000rpm
